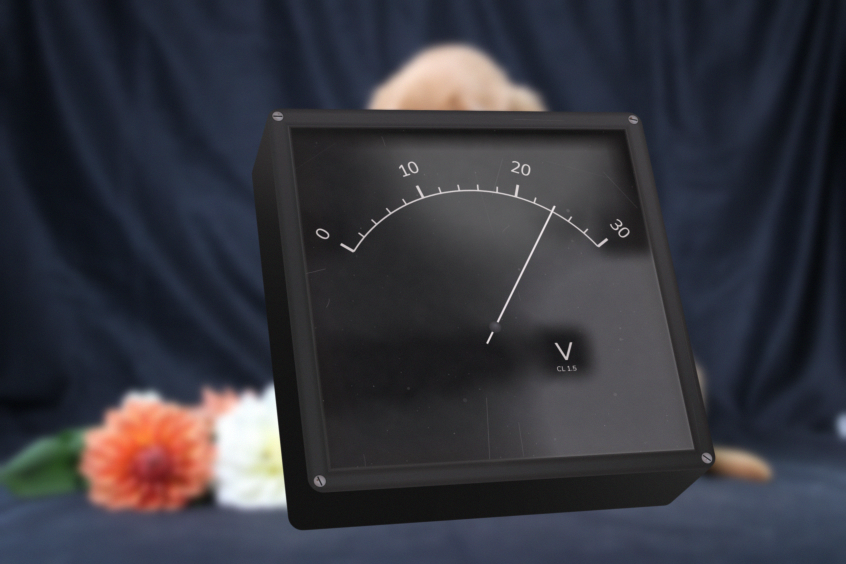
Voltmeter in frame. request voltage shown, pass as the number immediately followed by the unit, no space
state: 24V
